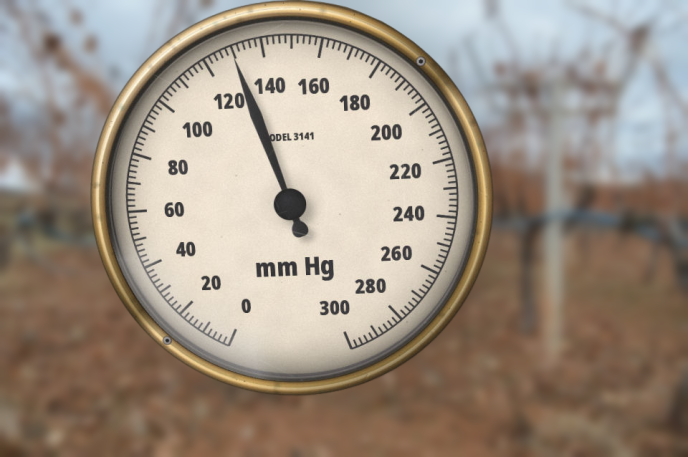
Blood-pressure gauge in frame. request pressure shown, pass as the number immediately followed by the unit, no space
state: 130mmHg
